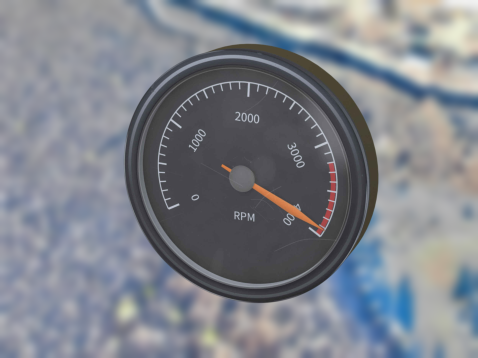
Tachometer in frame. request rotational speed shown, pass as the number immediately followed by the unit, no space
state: 3900rpm
